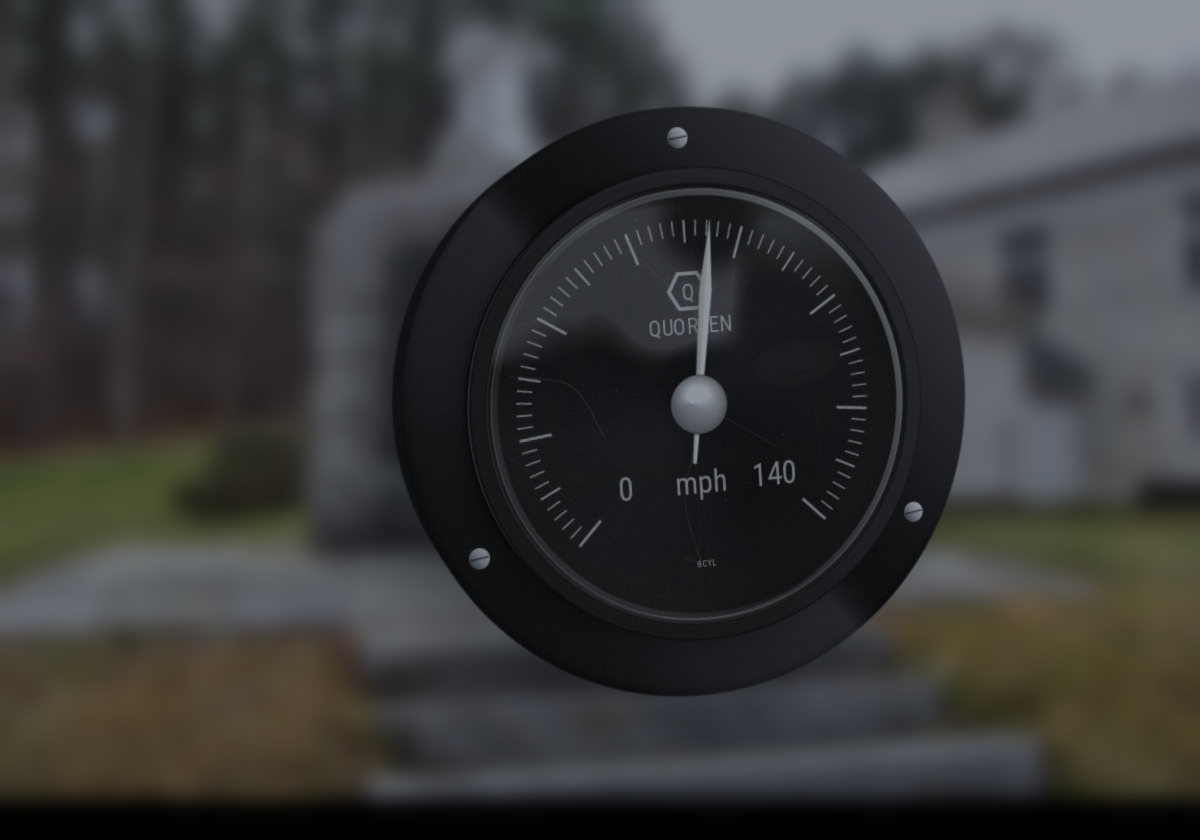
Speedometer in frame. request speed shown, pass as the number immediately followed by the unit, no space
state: 74mph
